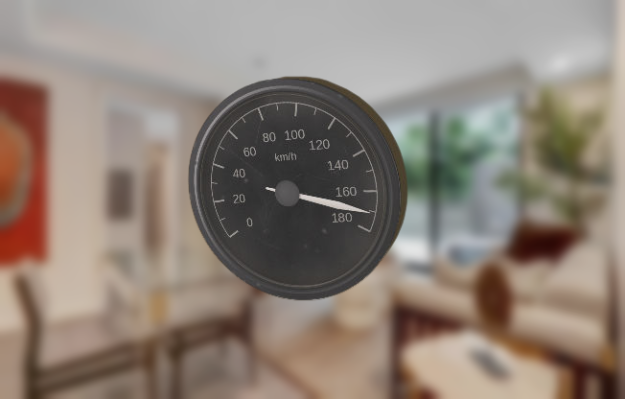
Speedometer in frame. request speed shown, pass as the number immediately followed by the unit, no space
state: 170km/h
